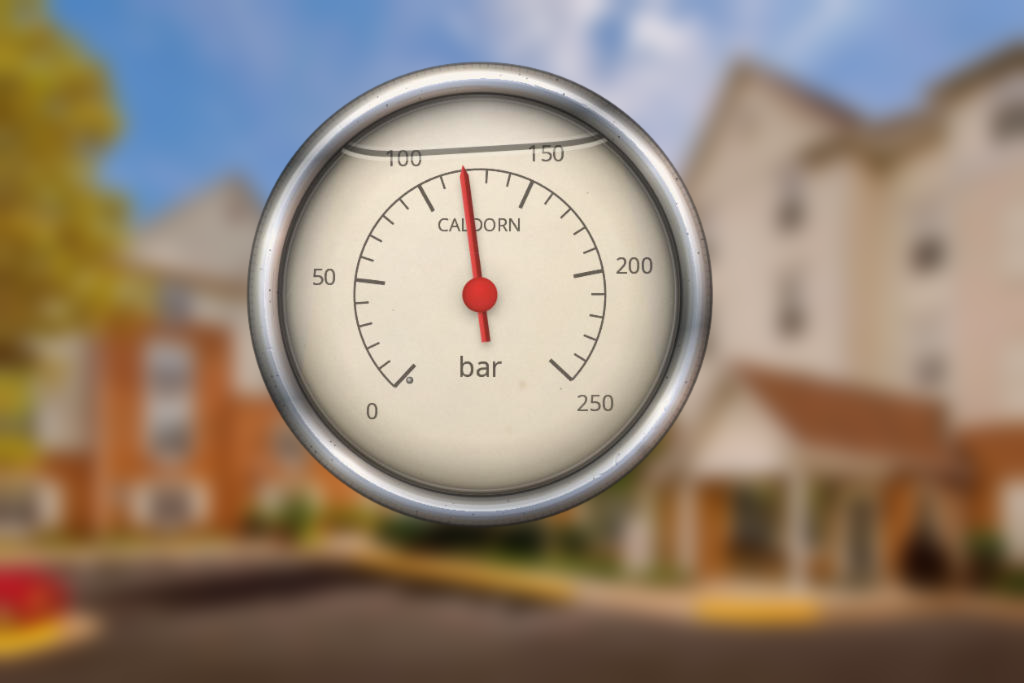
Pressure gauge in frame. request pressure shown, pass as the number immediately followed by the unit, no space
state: 120bar
